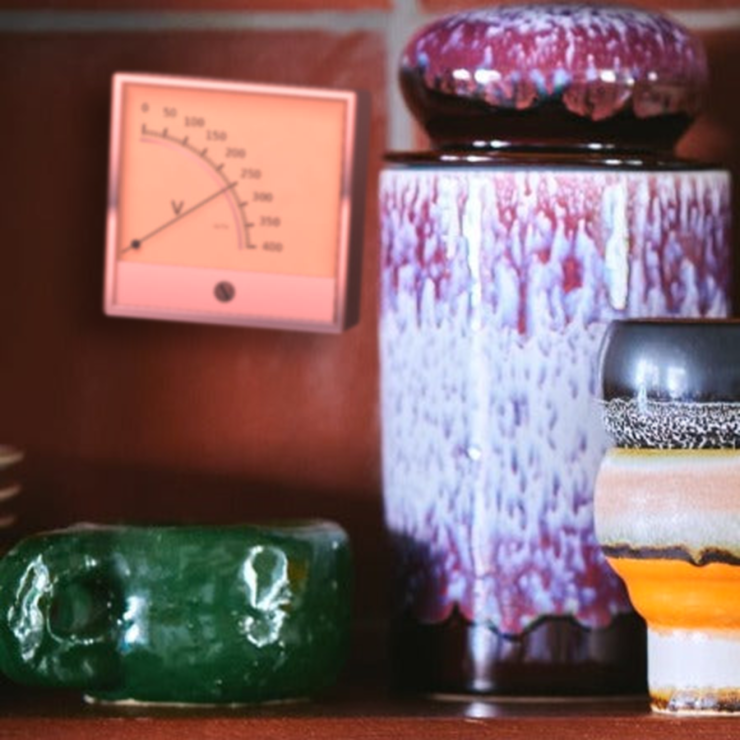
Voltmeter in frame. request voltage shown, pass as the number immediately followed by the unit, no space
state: 250V
